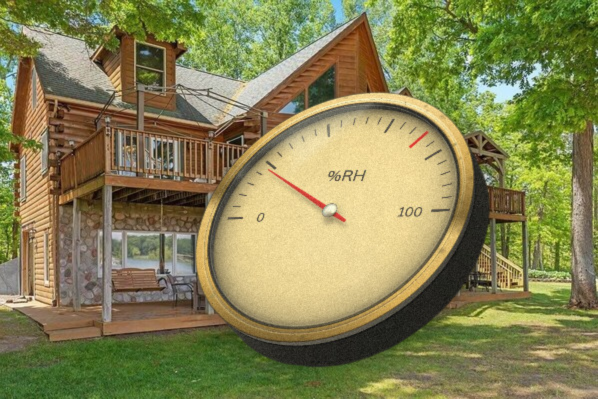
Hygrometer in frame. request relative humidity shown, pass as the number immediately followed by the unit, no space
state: 18%
